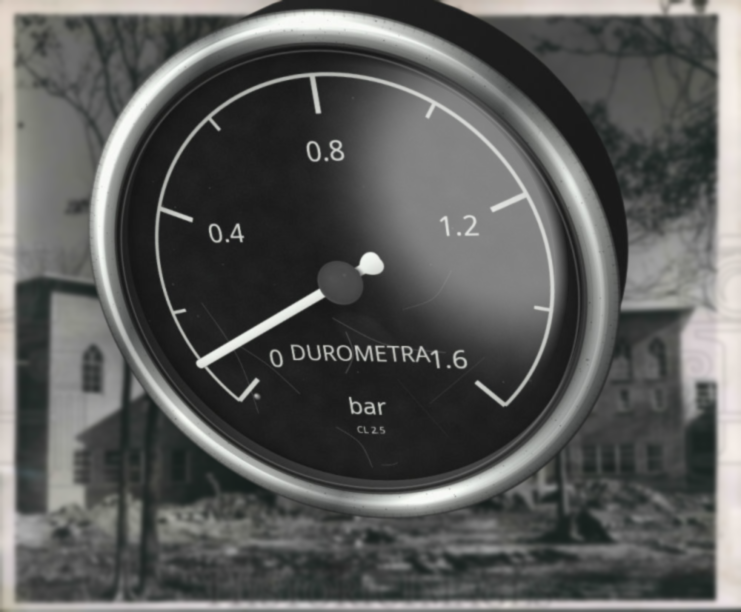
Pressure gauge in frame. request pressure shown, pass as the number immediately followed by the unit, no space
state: 0.1bar
